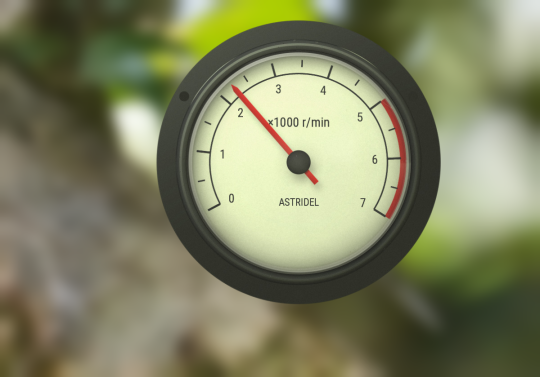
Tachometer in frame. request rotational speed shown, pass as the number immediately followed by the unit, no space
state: 2250rpm
